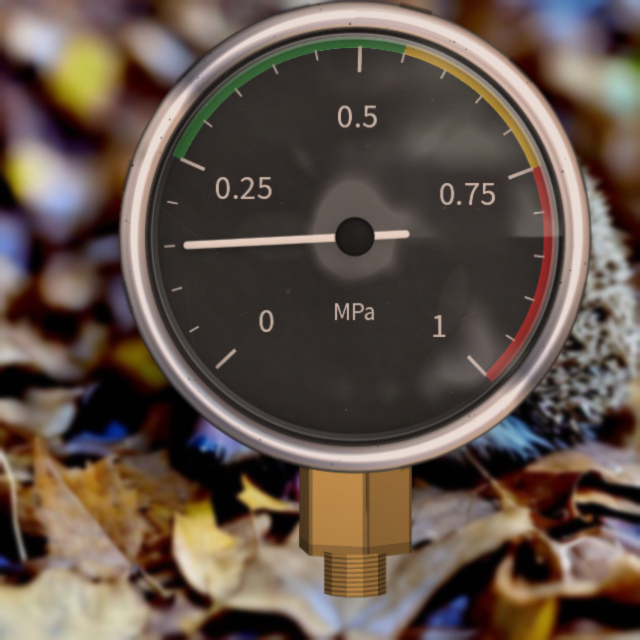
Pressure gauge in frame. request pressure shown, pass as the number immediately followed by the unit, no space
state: 0.15MPa
